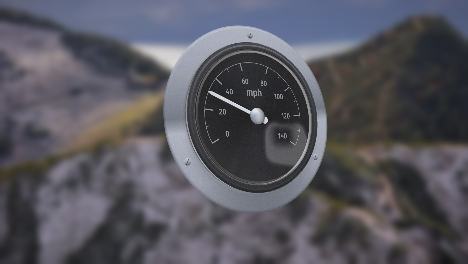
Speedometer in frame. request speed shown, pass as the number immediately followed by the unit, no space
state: 30mph
